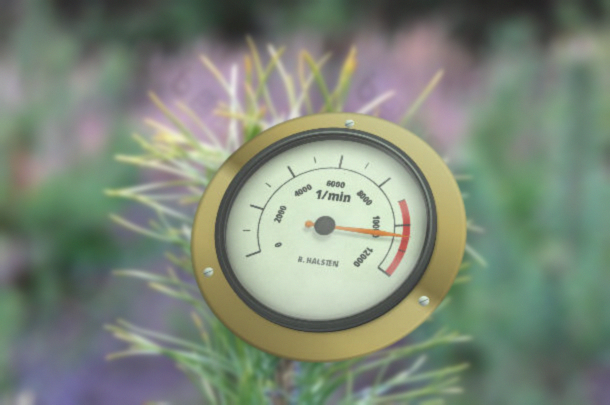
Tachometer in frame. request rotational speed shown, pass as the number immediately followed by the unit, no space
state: 10500rpm
